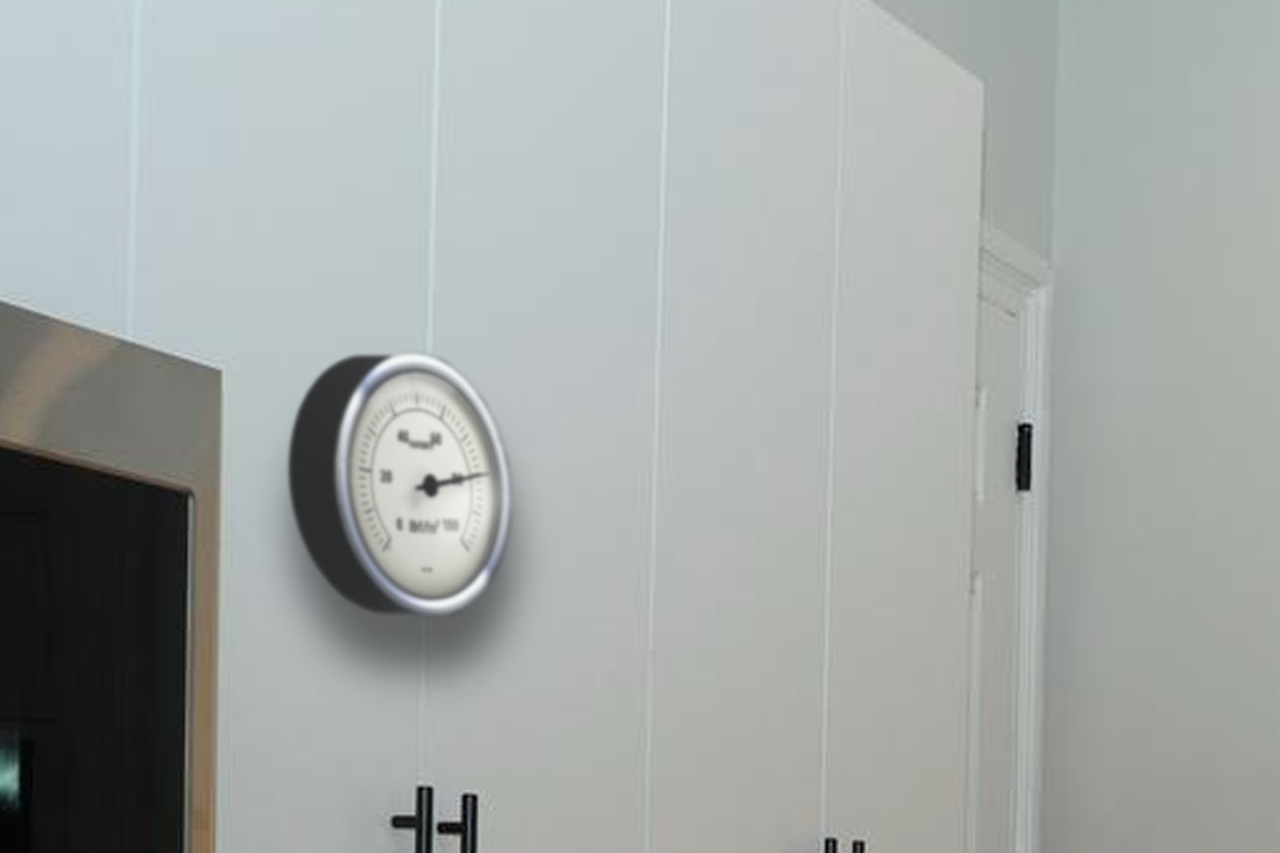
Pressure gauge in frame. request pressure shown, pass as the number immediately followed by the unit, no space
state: 80psi
